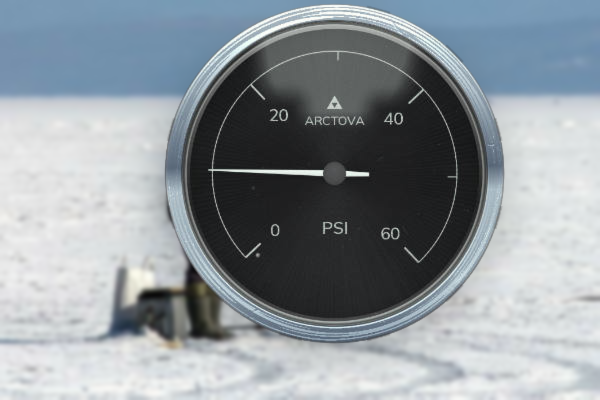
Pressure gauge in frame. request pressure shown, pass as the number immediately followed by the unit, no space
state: 10psi
